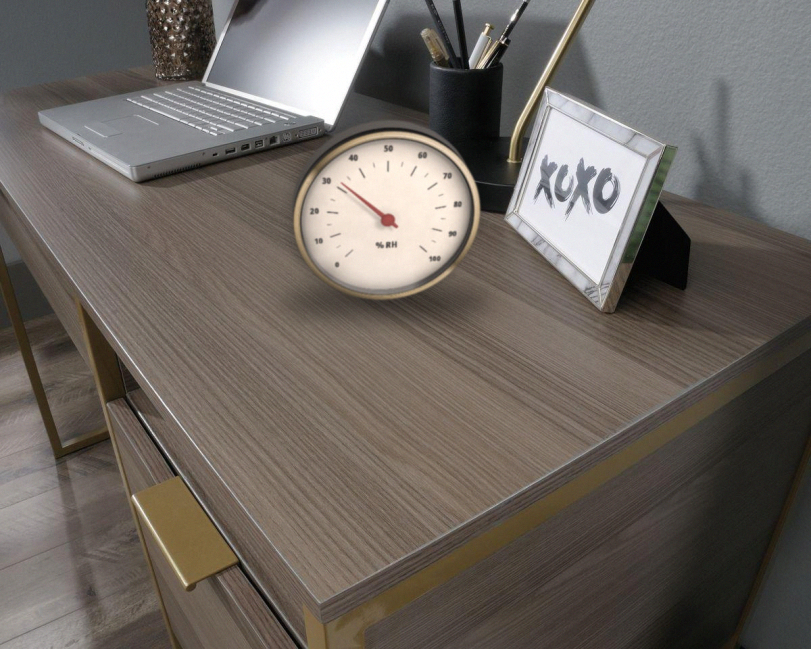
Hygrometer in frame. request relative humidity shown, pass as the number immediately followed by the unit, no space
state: 32.5%
